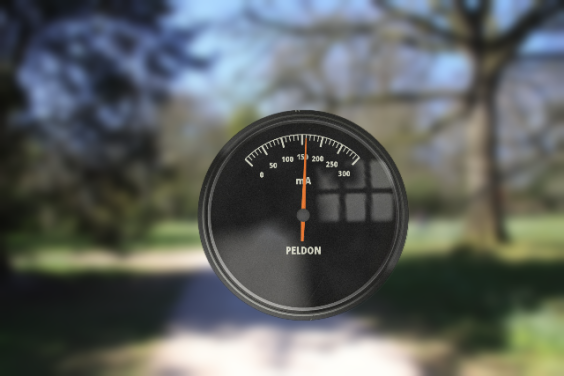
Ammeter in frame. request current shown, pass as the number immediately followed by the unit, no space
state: 160mA
